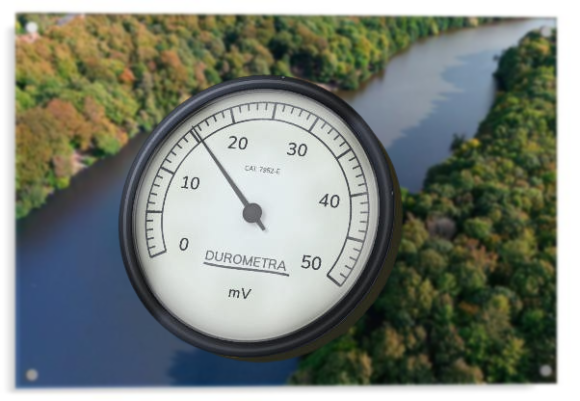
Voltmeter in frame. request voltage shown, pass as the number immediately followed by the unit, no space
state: 15.5mV
